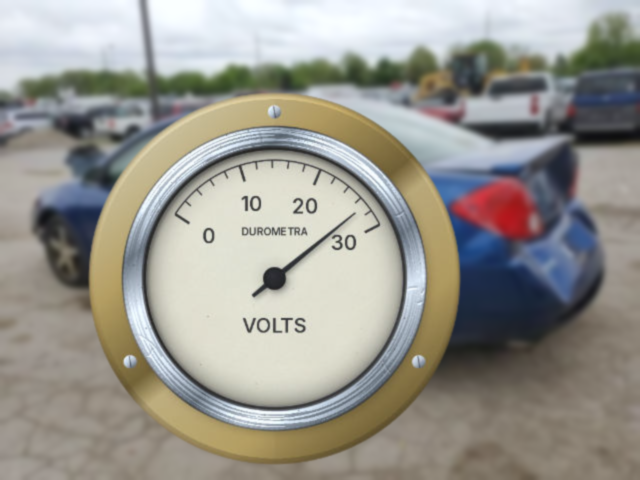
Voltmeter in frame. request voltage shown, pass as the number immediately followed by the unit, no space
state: 27V
